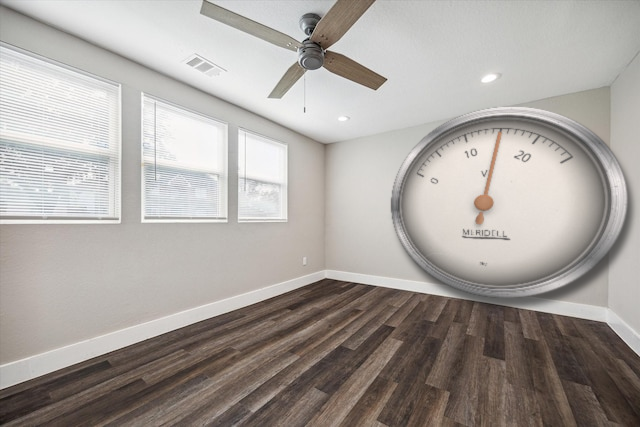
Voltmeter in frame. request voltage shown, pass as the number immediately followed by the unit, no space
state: 15V
